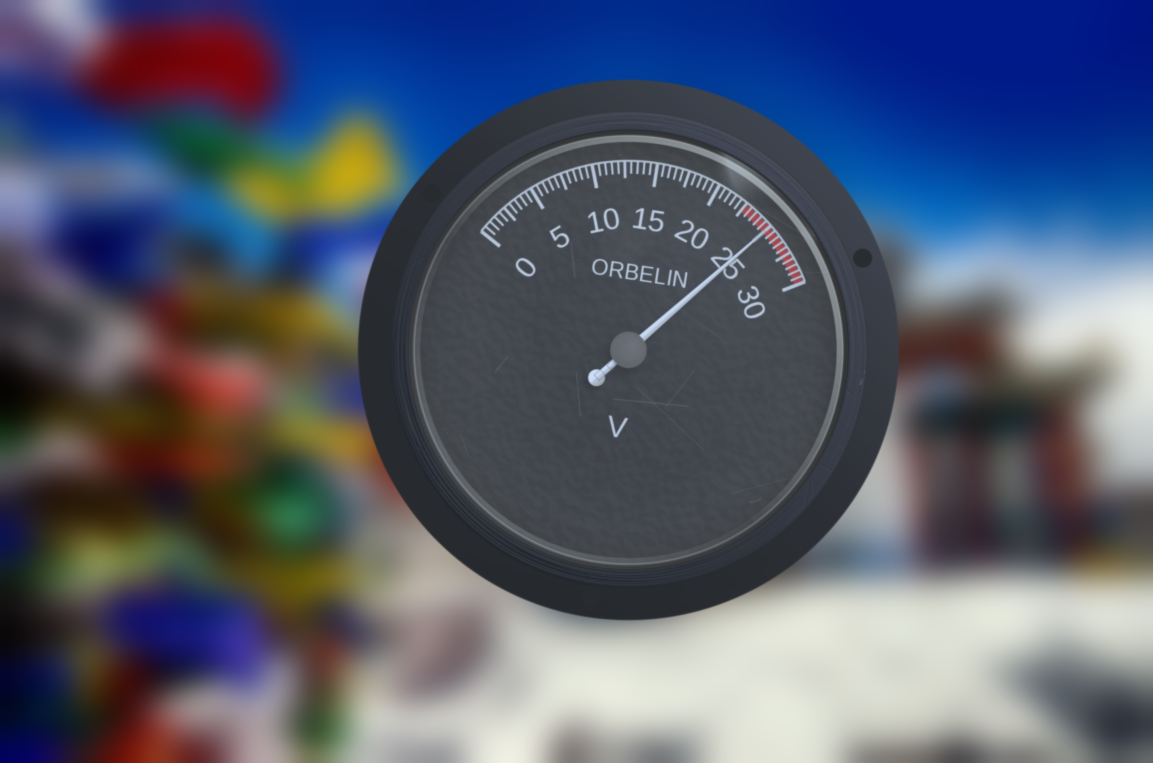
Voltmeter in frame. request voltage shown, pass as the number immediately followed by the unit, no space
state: 25V
